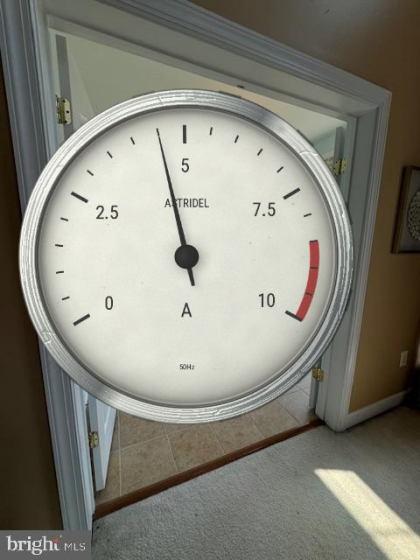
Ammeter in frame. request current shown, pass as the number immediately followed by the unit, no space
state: 4.5A
